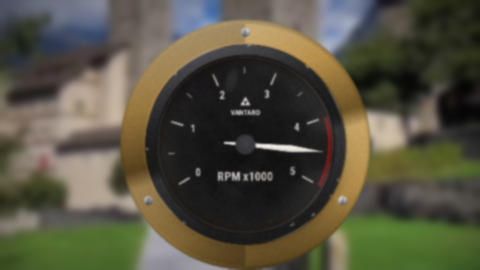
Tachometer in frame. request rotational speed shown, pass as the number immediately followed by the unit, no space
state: 4500rpm
